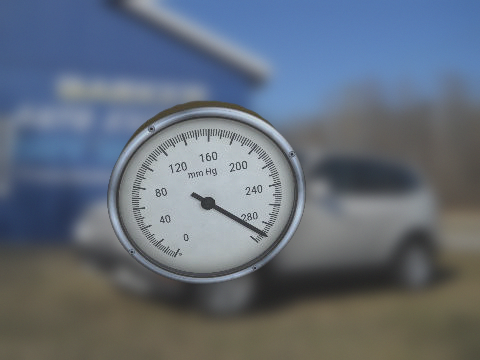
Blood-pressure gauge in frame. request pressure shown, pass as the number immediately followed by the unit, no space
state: 290mmHg
